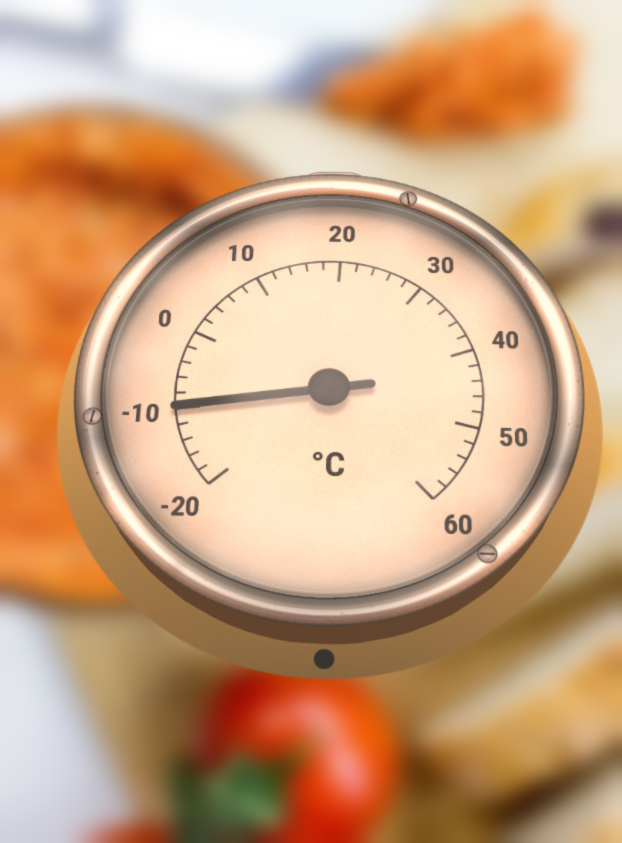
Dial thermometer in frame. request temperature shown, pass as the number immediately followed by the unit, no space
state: -10°C
